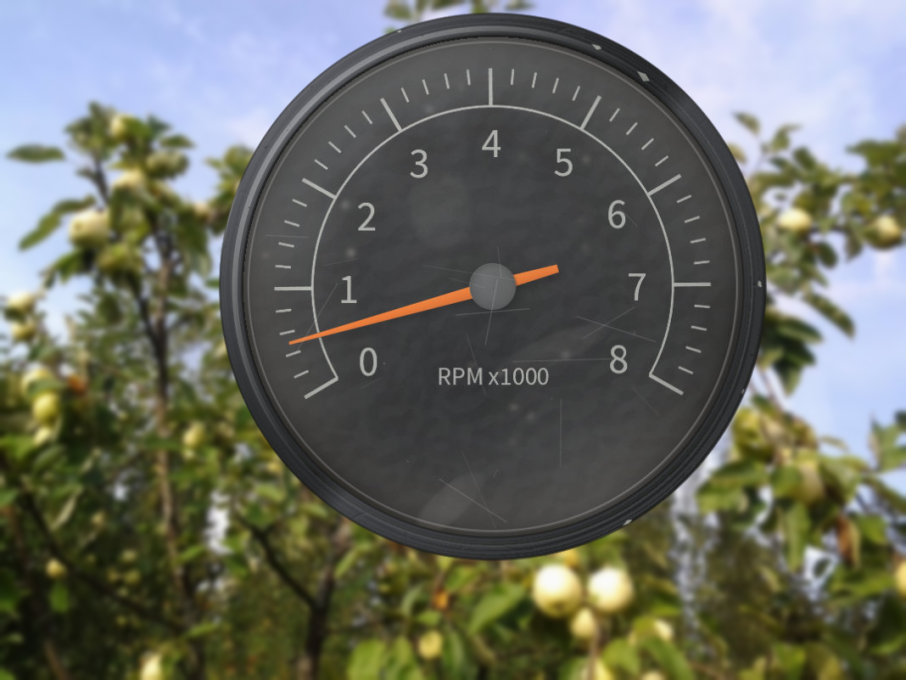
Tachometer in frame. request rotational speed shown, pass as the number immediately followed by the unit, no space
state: 500rpm
